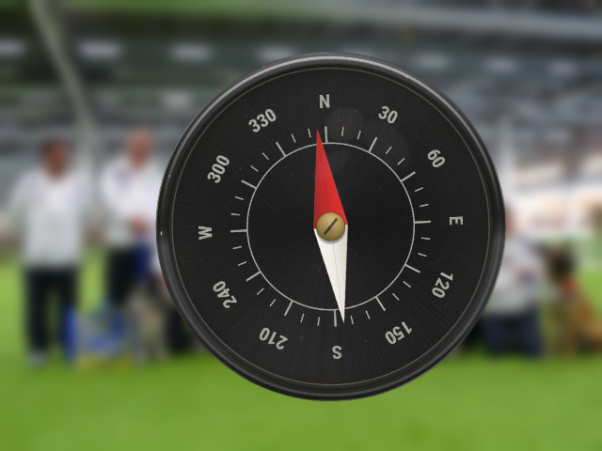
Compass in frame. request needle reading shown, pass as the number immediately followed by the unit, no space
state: 355°
